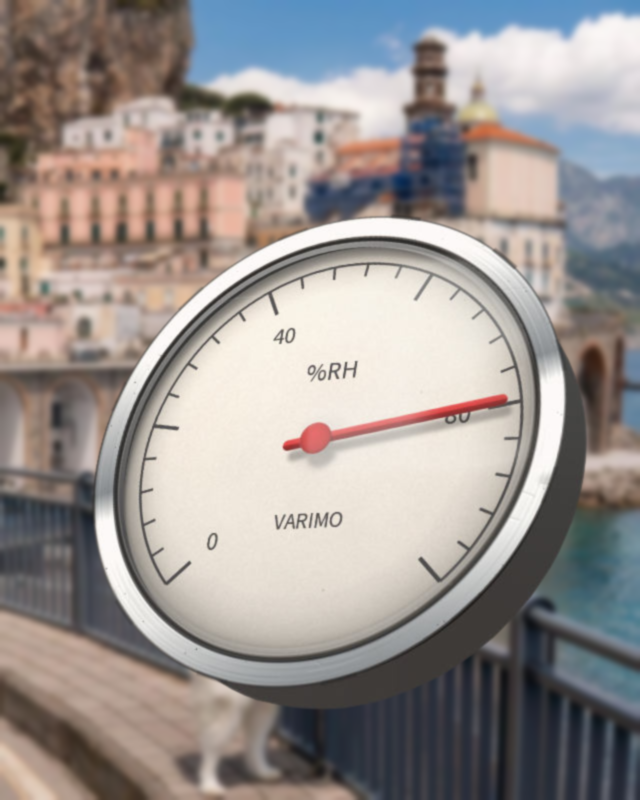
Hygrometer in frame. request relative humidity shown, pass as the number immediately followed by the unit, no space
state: 80%
